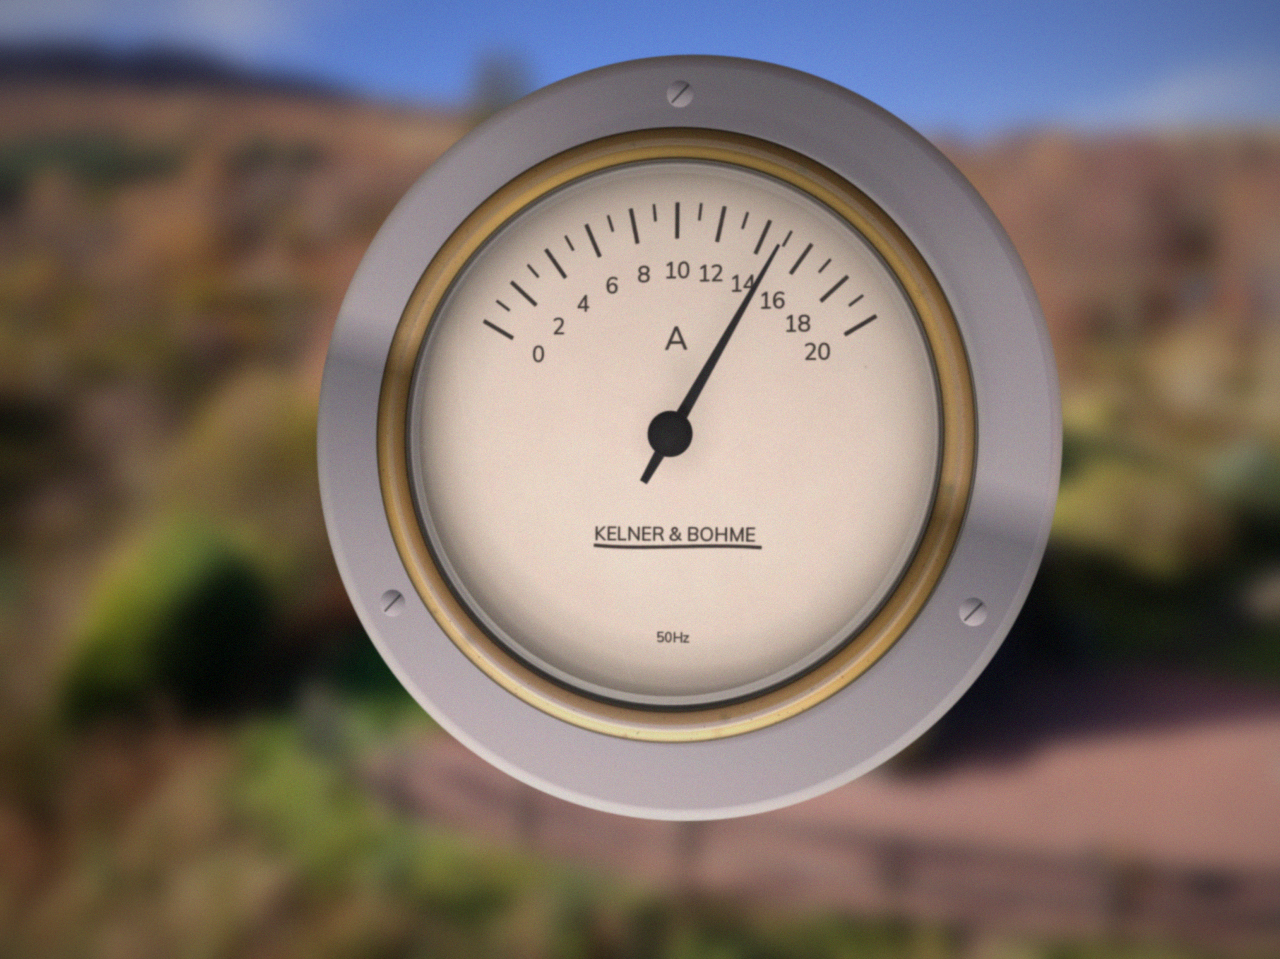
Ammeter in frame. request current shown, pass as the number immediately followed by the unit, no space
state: 15A
